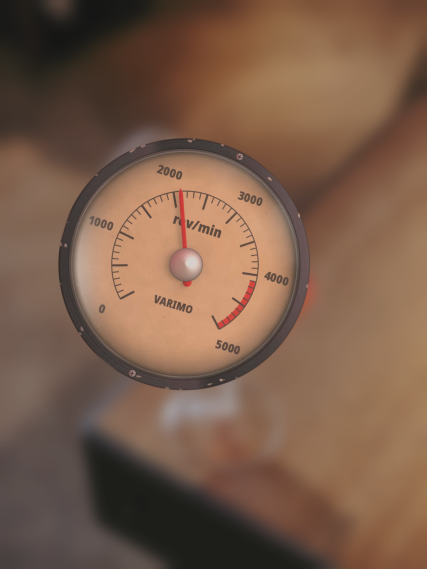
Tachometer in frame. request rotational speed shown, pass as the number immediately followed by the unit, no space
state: 2100rpm
